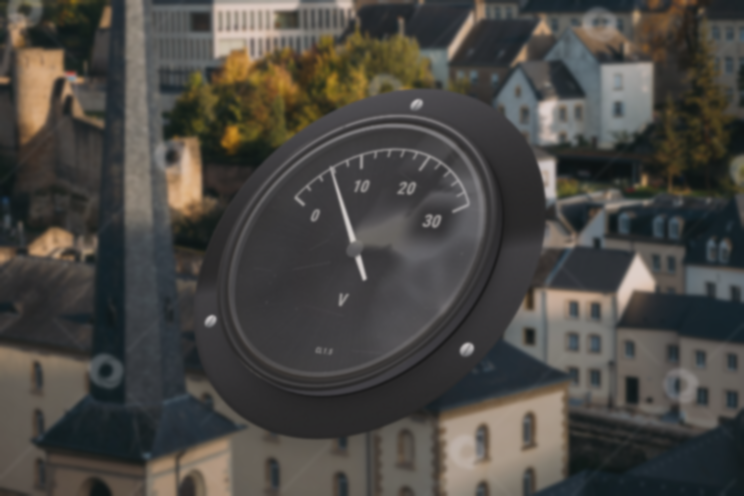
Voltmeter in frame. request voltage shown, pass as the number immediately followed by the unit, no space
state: 6V
